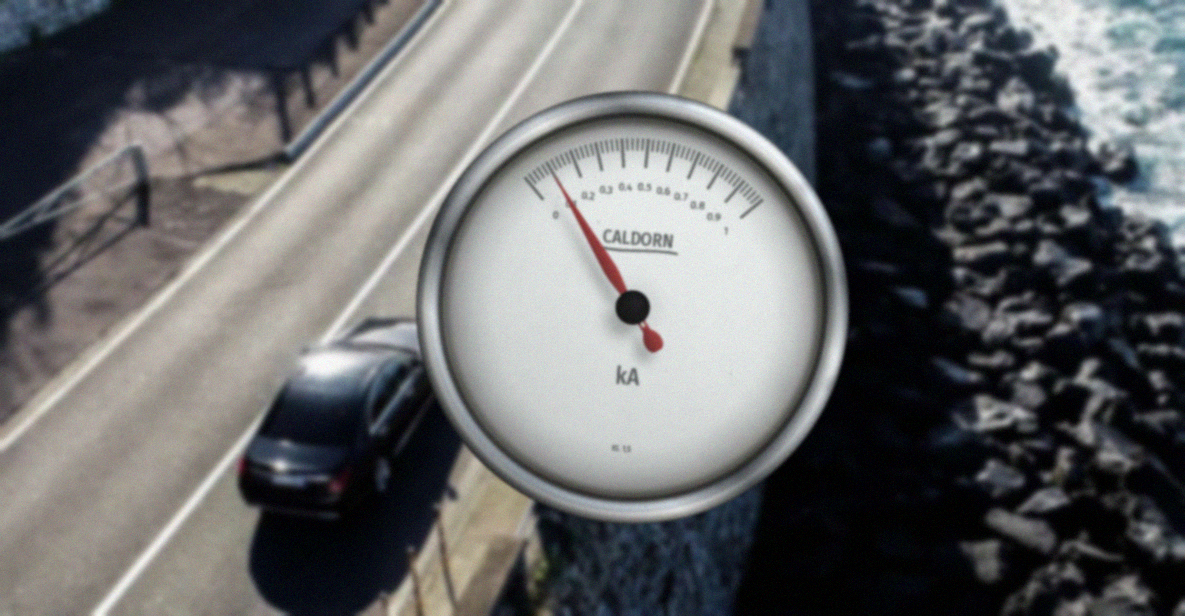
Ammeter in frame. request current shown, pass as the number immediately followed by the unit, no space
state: 0.1kA
